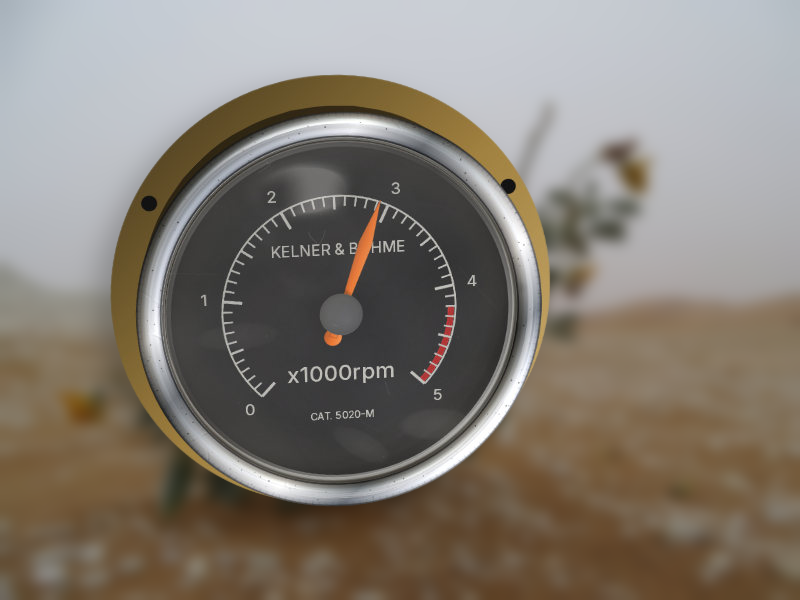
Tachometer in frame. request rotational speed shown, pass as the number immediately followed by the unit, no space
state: 2900rpm
